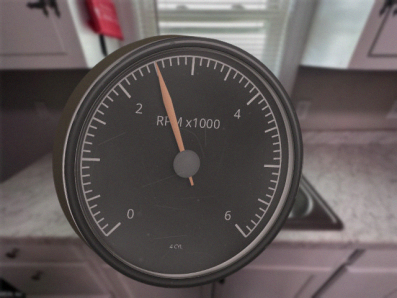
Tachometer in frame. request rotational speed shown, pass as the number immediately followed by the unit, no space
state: 2500rpm
